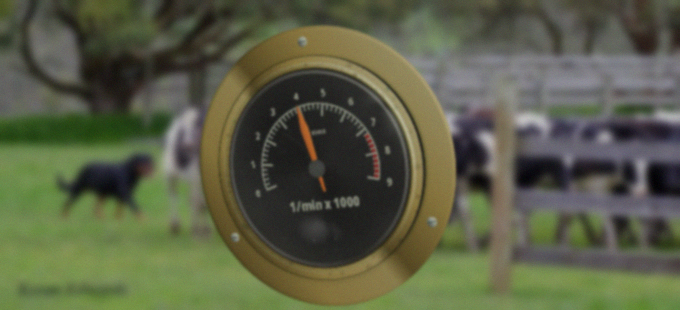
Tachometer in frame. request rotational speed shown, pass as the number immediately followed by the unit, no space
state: 4000rpm
